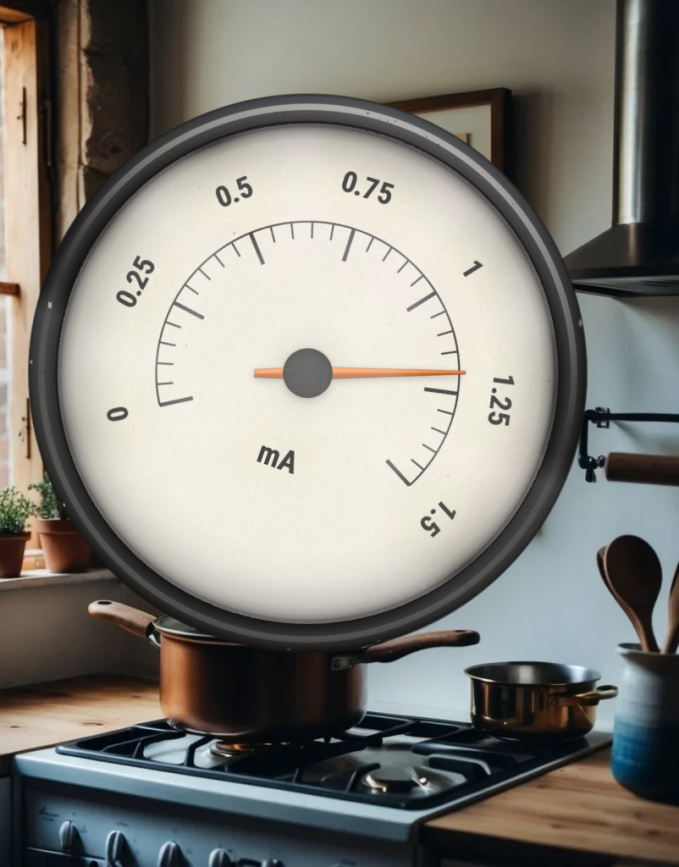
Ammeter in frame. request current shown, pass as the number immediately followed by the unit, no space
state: 1.2mA
